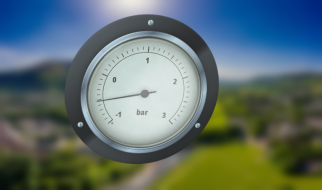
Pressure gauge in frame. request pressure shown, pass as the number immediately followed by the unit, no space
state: -0.5bar
